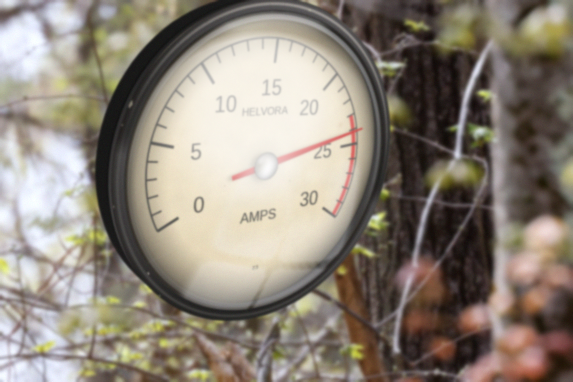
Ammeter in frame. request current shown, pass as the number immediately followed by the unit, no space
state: 24A
